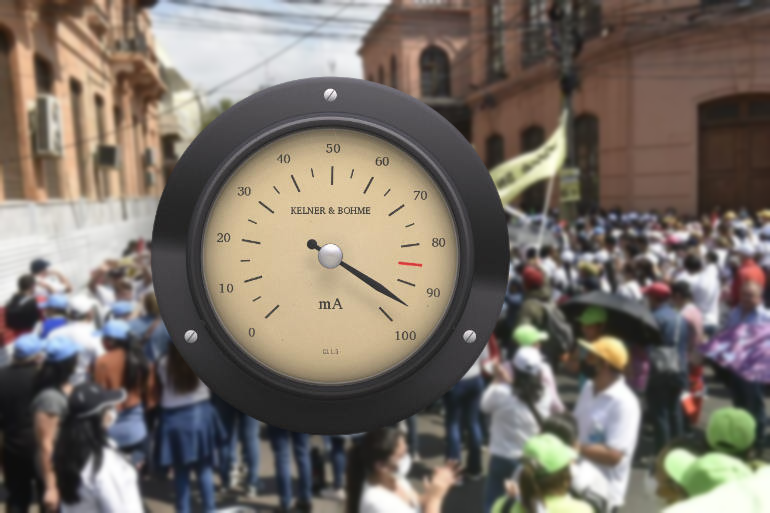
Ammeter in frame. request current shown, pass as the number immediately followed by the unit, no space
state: 95mA
